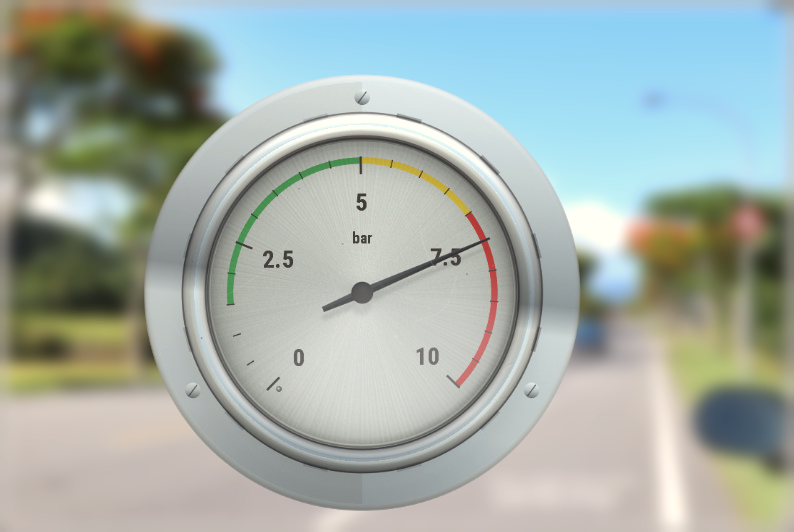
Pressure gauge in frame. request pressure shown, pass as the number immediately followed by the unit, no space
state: 7.5bar
